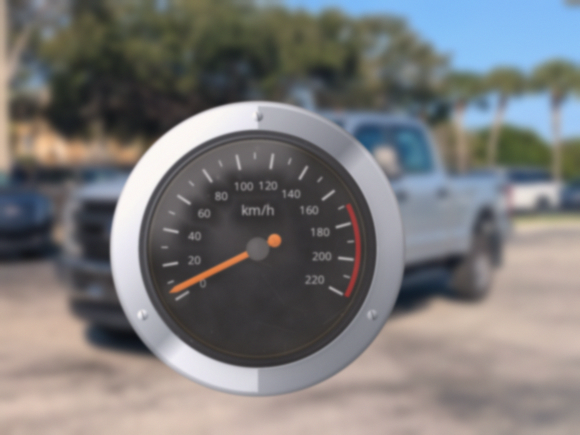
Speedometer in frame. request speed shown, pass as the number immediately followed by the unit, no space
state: 5km/h
